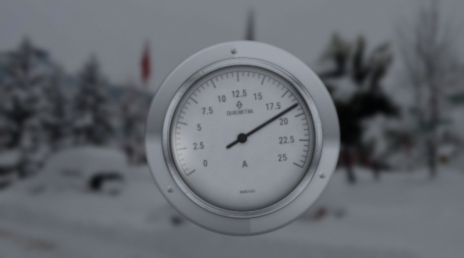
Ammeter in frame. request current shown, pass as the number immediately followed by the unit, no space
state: 19A
